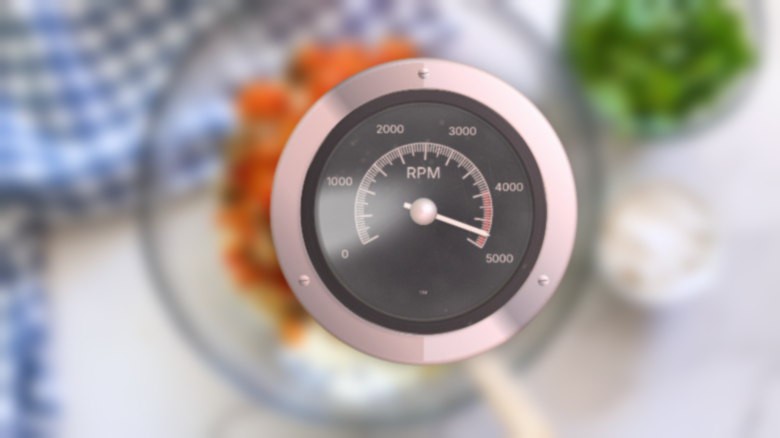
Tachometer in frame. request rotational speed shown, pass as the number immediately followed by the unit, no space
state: 4750rpm
